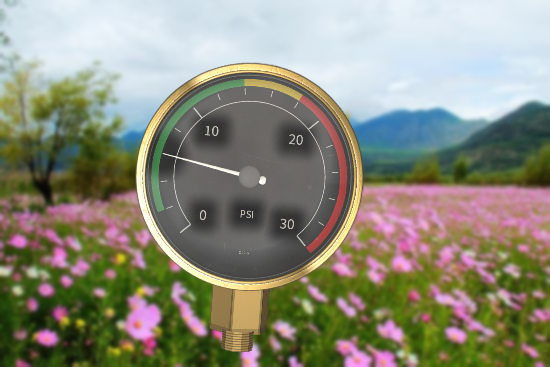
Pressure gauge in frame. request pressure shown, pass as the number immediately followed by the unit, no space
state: 6psi
